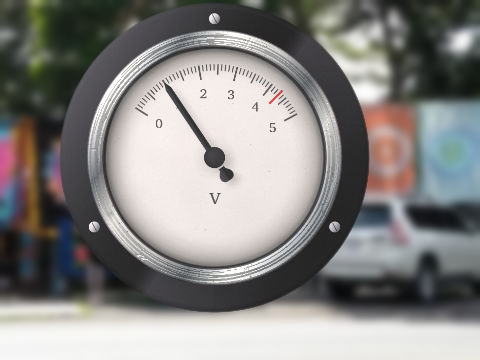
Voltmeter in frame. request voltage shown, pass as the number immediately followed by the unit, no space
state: 1V
